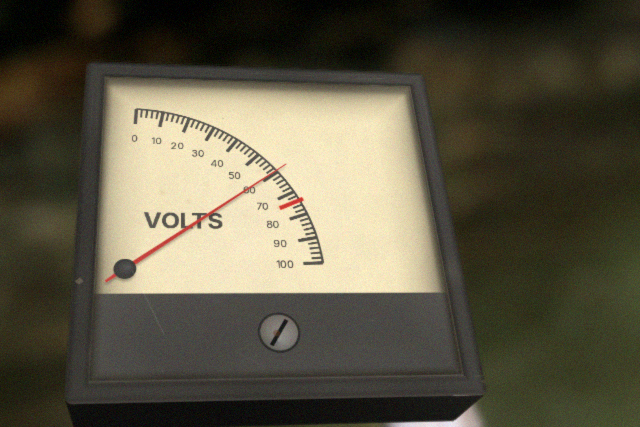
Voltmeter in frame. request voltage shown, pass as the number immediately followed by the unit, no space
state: 60V
